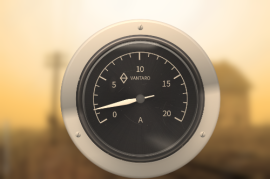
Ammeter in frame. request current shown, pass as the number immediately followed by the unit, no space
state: 1.5A
